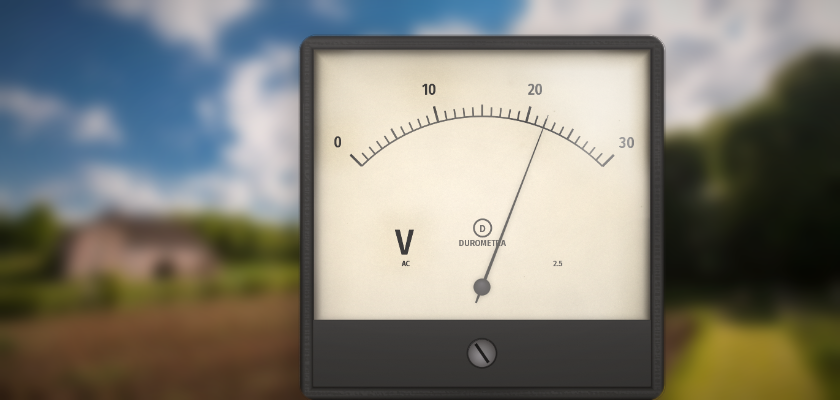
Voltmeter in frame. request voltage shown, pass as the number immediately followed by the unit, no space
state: 22V
